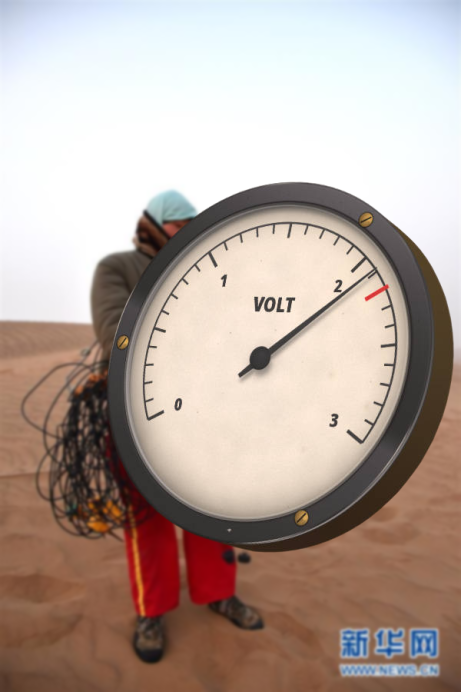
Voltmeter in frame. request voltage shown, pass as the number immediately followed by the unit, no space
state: 2.1V
